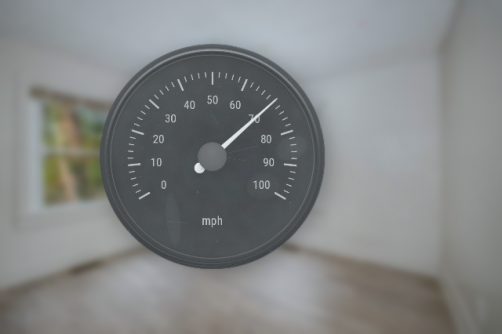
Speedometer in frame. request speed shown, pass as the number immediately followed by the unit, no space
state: 70mph
